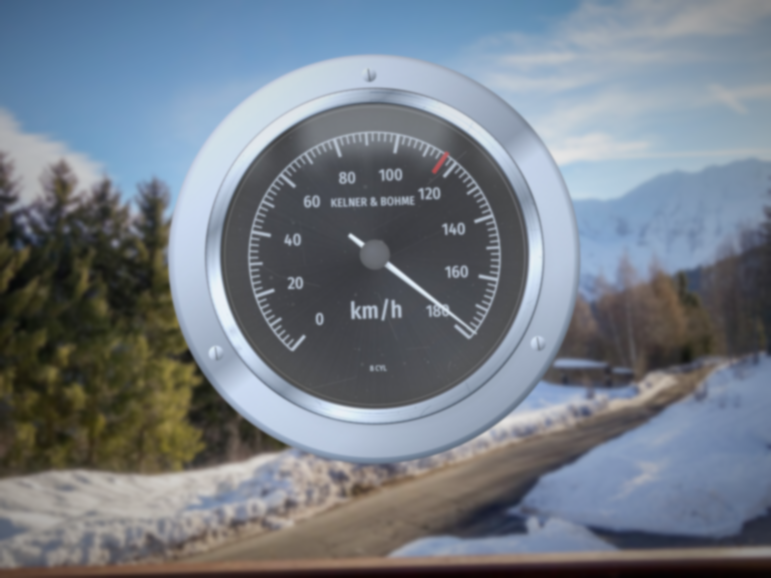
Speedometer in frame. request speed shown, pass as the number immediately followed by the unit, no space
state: 178km/h
